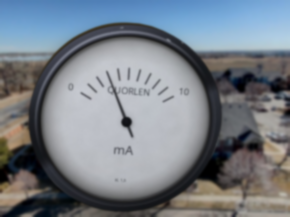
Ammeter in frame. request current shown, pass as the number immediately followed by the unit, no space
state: 3mA
